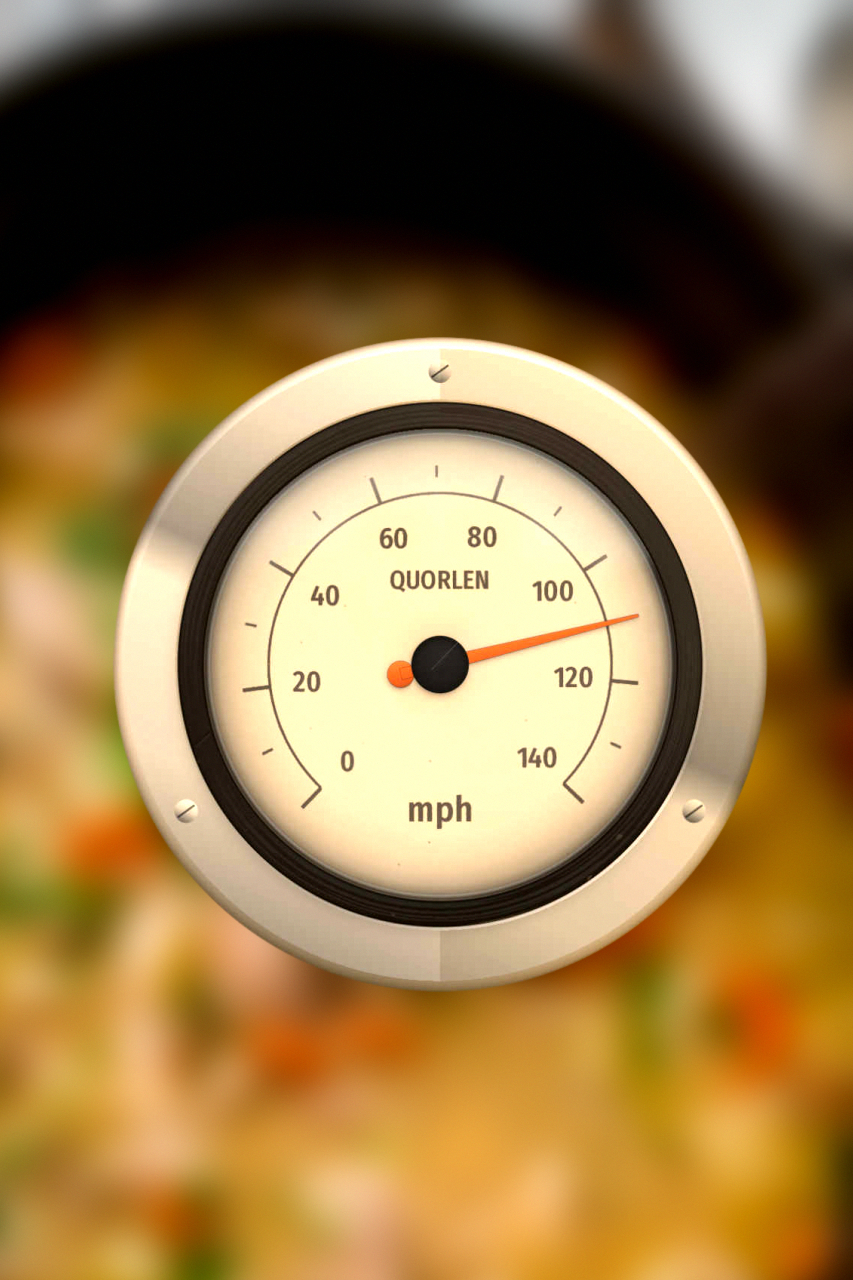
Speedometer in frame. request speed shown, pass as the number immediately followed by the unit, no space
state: 110mph
